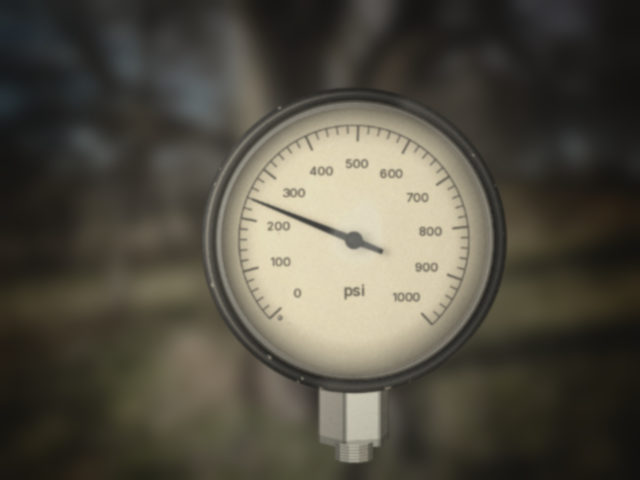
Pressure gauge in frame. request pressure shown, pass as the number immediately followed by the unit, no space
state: 240psi
